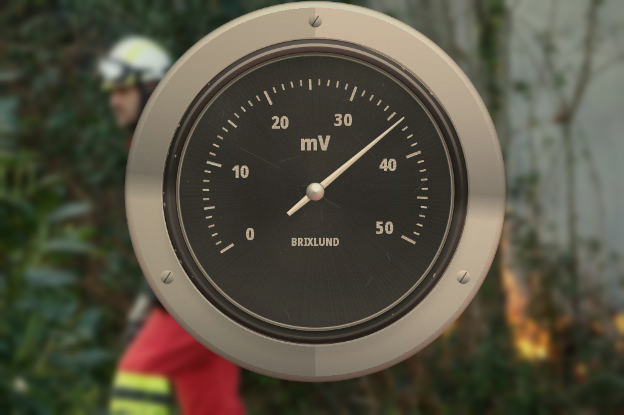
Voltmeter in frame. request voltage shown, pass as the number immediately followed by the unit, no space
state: 36mV
